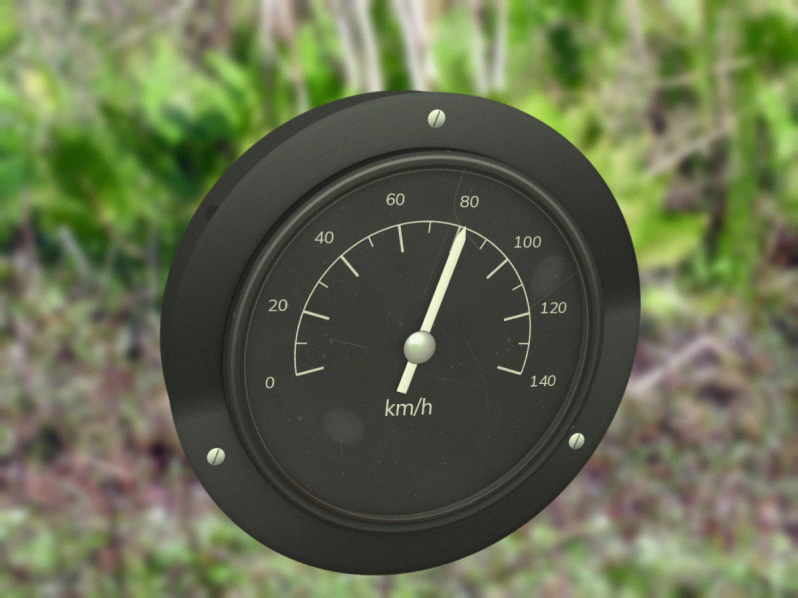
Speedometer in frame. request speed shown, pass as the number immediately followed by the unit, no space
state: 80km/h
